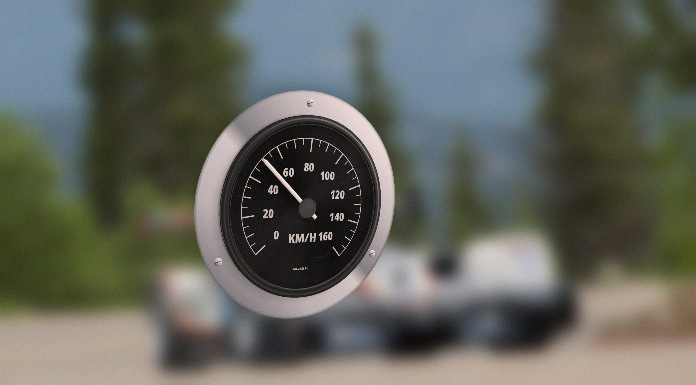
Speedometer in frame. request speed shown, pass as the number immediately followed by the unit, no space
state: 50km/h
